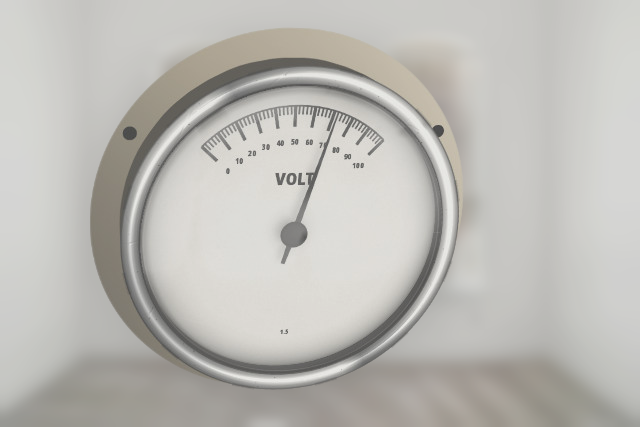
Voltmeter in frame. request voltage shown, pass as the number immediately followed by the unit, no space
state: 70V
